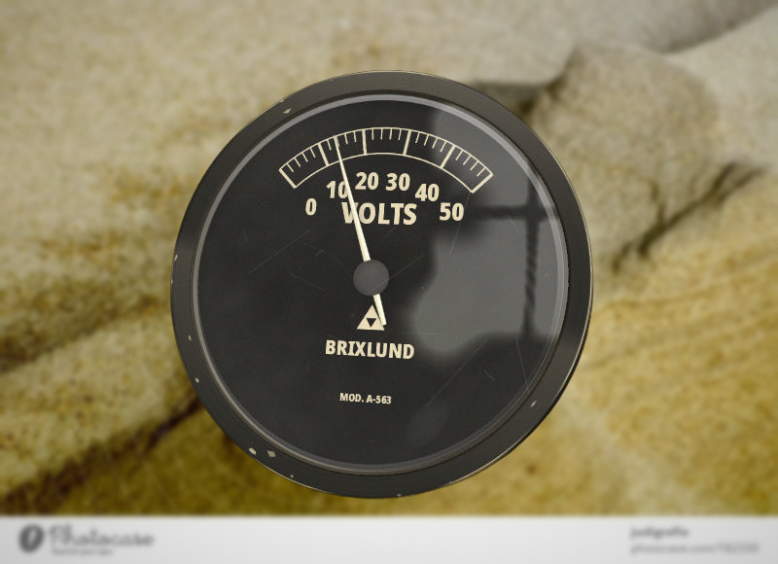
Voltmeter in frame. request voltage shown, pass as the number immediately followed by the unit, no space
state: 14V
